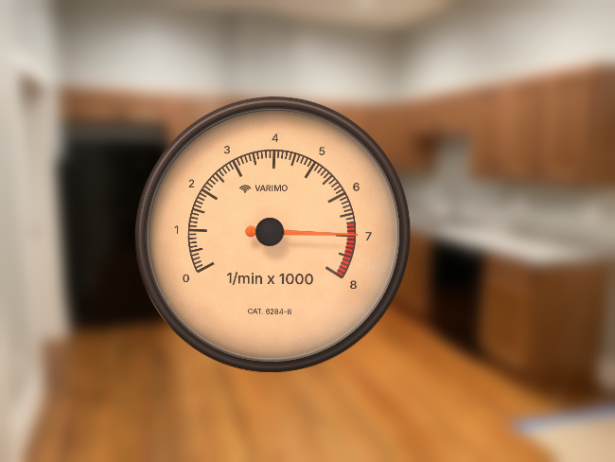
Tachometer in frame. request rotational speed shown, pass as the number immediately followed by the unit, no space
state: 7000rpm
